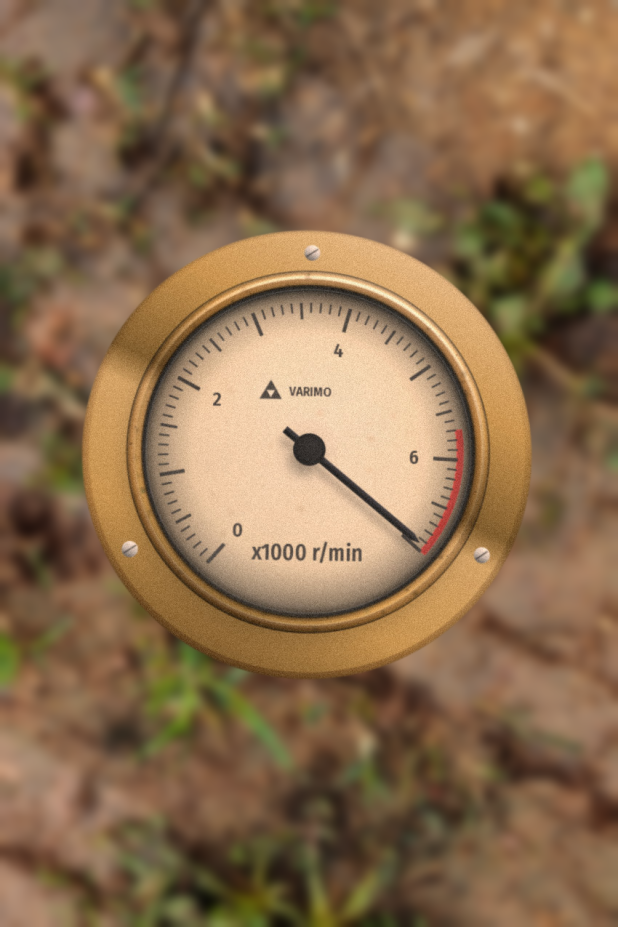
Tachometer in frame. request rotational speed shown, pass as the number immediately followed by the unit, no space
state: 6950rpm
